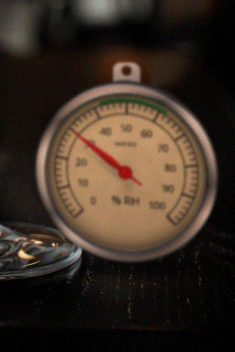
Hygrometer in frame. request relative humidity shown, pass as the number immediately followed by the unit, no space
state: 30%
